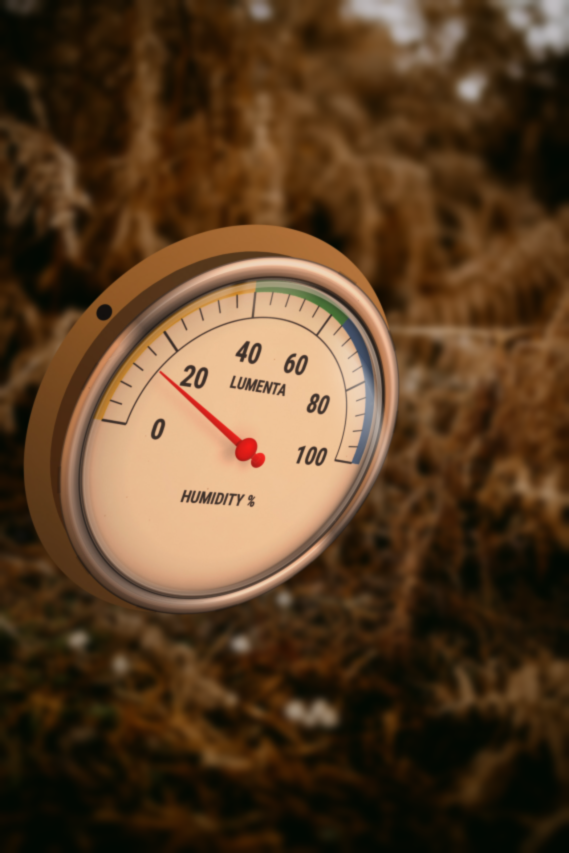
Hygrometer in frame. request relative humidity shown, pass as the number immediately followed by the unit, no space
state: 14%
